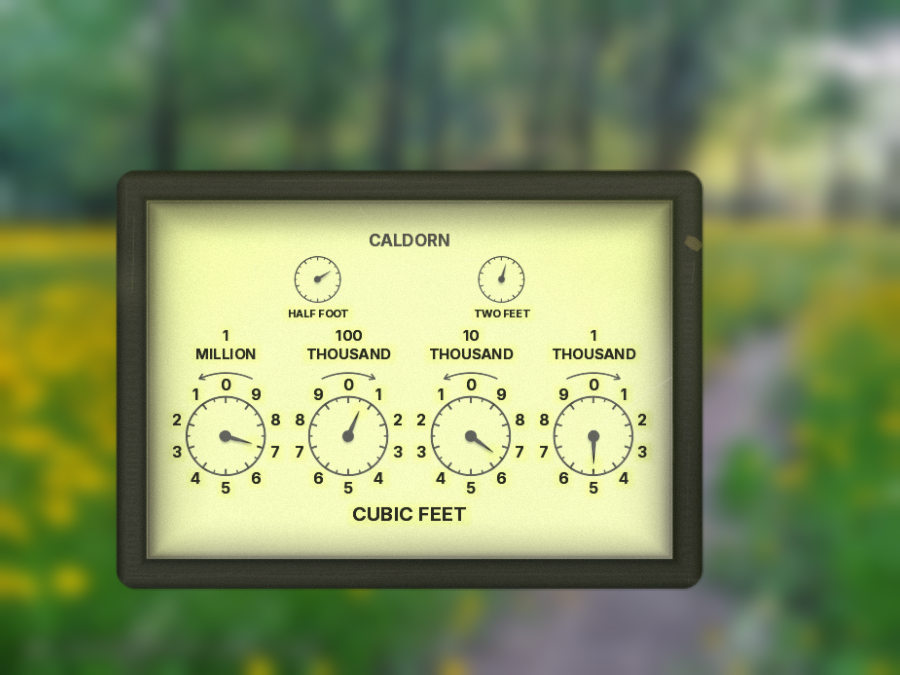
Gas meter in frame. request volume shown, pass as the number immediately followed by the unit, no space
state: 706500ft³
